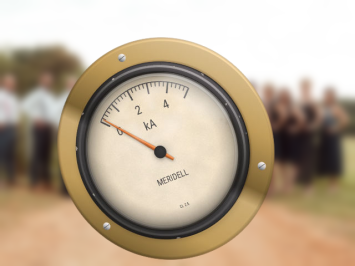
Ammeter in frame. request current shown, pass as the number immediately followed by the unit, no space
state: 0.2kA
